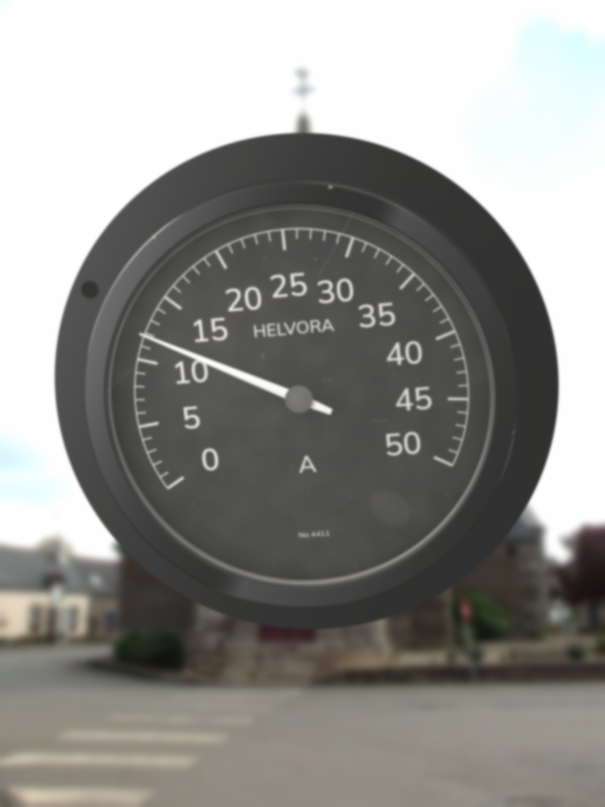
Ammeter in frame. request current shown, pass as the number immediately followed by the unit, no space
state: 12A
